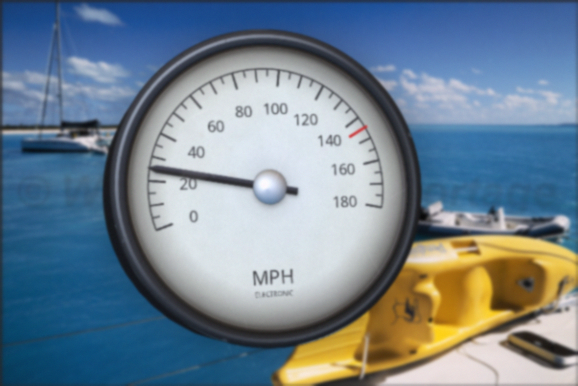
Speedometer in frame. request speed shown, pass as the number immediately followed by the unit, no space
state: 25mph
